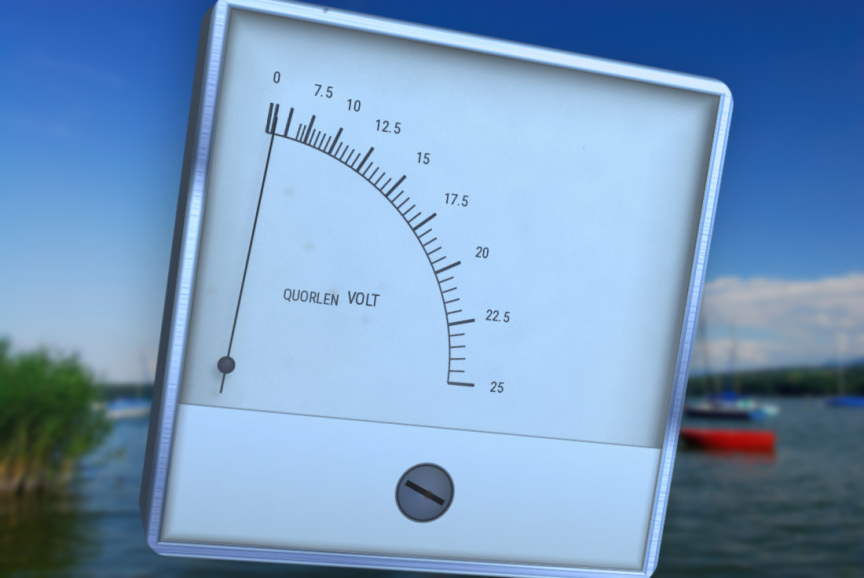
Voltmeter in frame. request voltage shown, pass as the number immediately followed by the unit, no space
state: 2.5V
